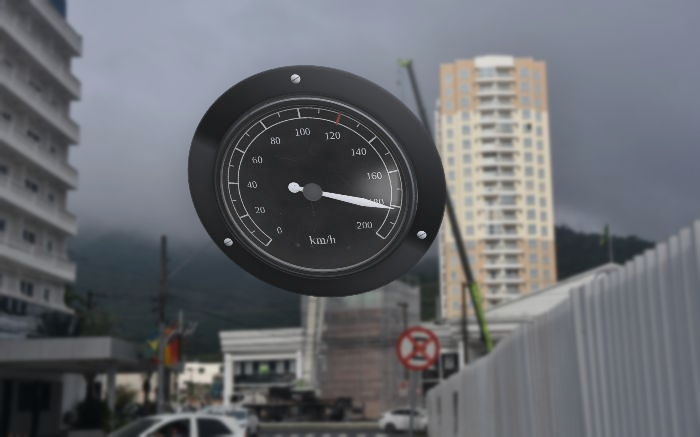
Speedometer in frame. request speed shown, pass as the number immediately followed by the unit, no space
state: 180km/h
